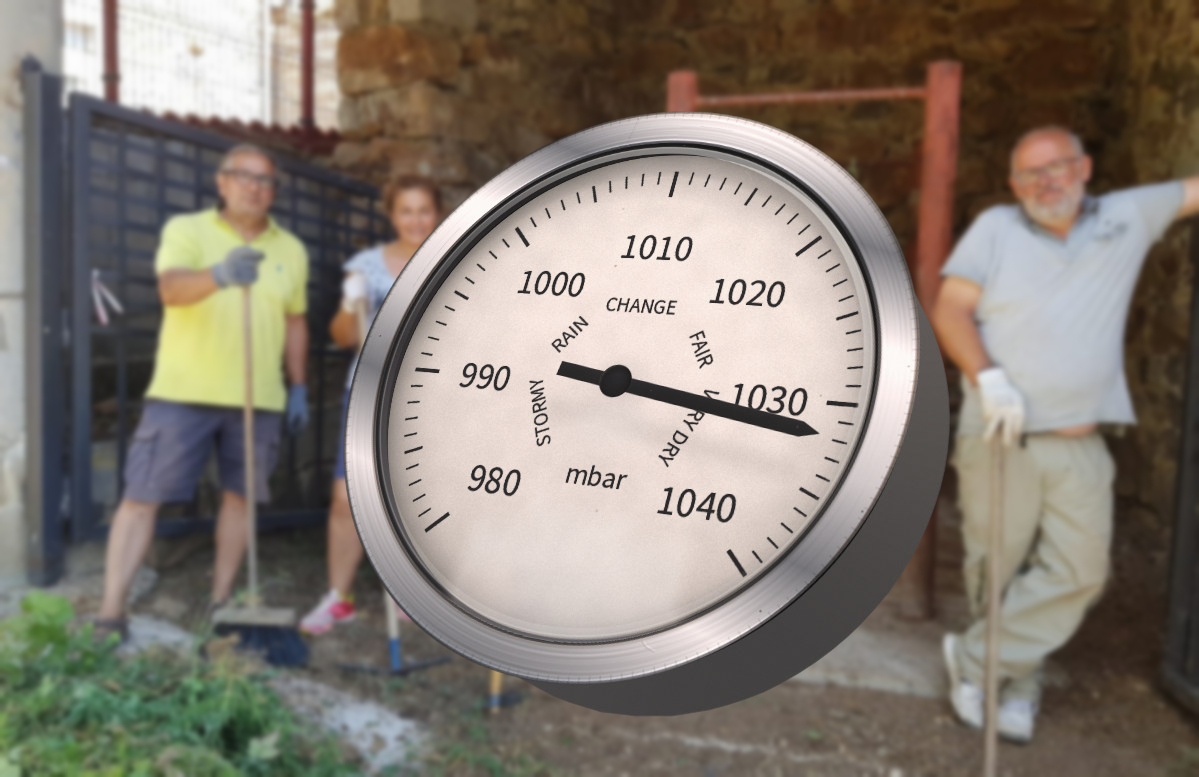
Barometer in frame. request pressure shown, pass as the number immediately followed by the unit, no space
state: 1032mbar
